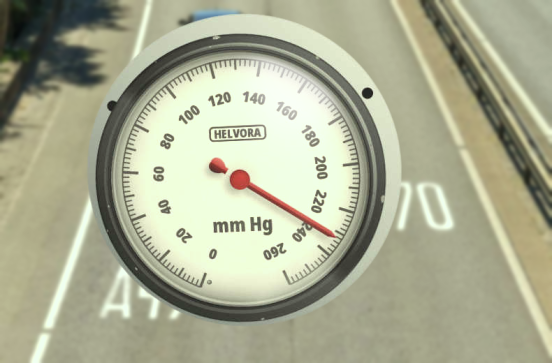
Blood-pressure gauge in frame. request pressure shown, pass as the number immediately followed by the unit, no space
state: 232mmHg
